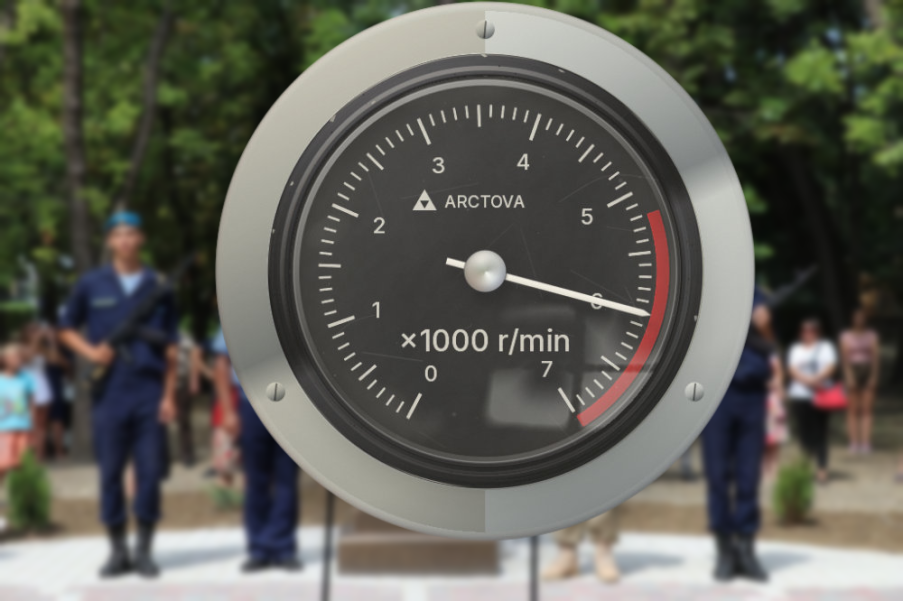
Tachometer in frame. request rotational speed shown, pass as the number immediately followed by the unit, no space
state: 6000rpm
